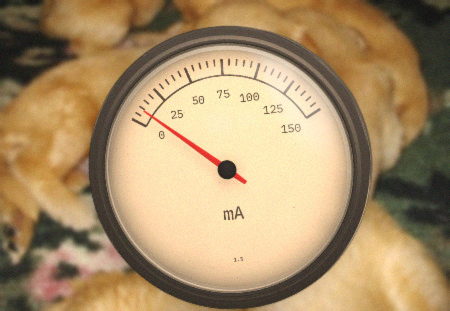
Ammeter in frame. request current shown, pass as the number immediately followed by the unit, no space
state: 10mA
